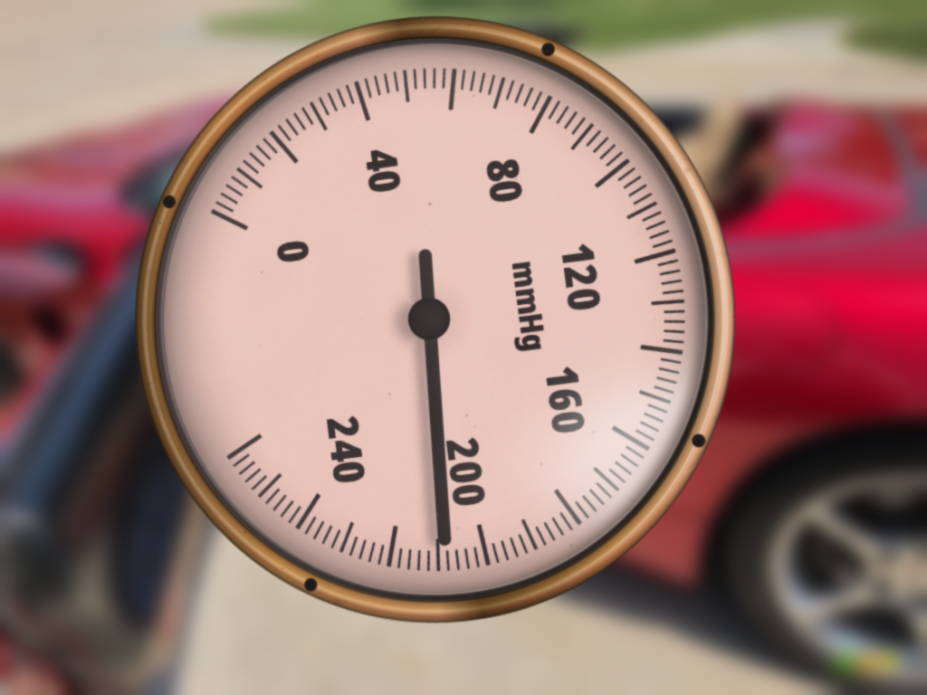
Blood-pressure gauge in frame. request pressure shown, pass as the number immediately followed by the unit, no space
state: 208mmHg
